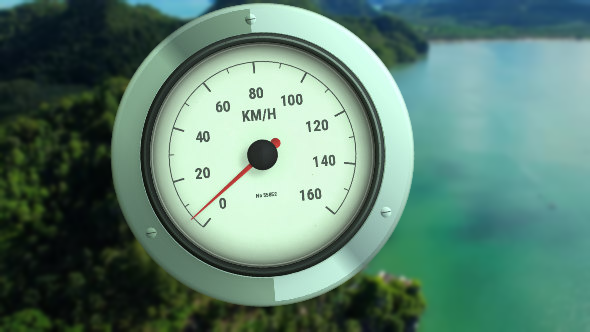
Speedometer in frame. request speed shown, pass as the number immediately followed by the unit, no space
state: 5km/h
